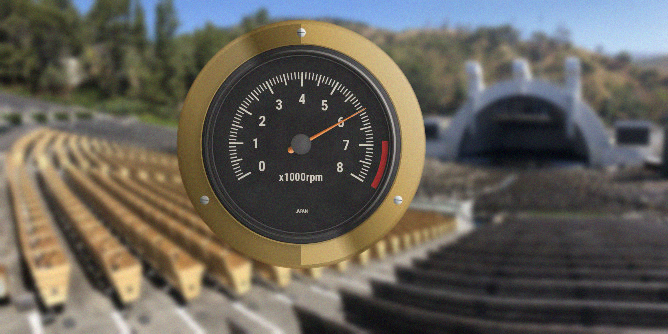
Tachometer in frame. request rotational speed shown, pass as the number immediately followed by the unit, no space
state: 6000rpm
